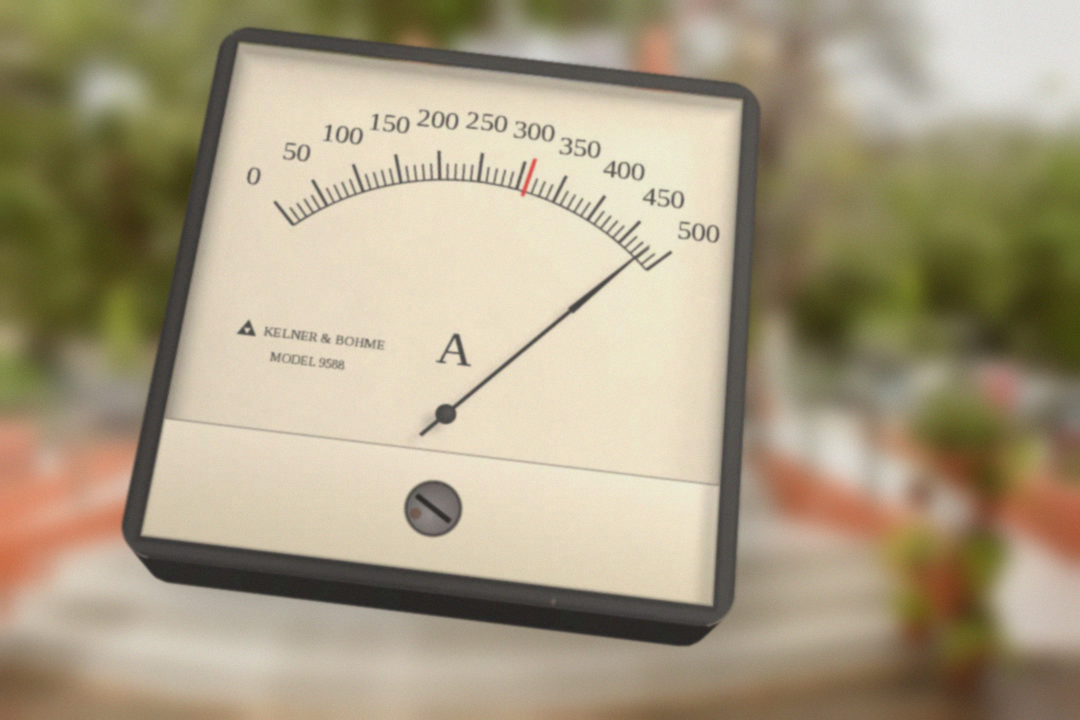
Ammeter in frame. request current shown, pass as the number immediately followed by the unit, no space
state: 480A
